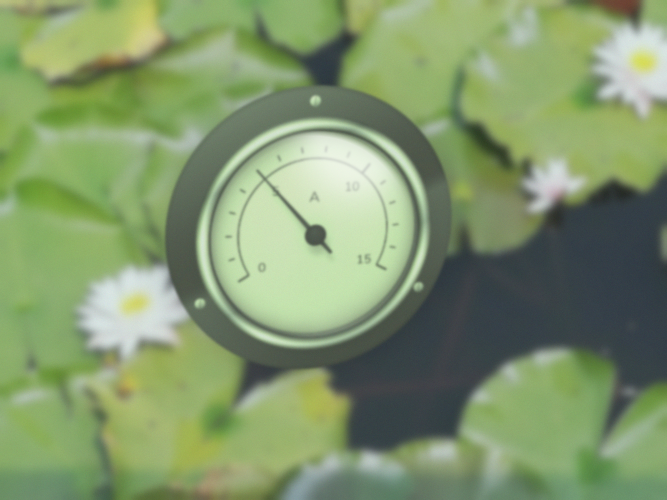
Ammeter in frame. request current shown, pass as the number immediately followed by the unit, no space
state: 5A
